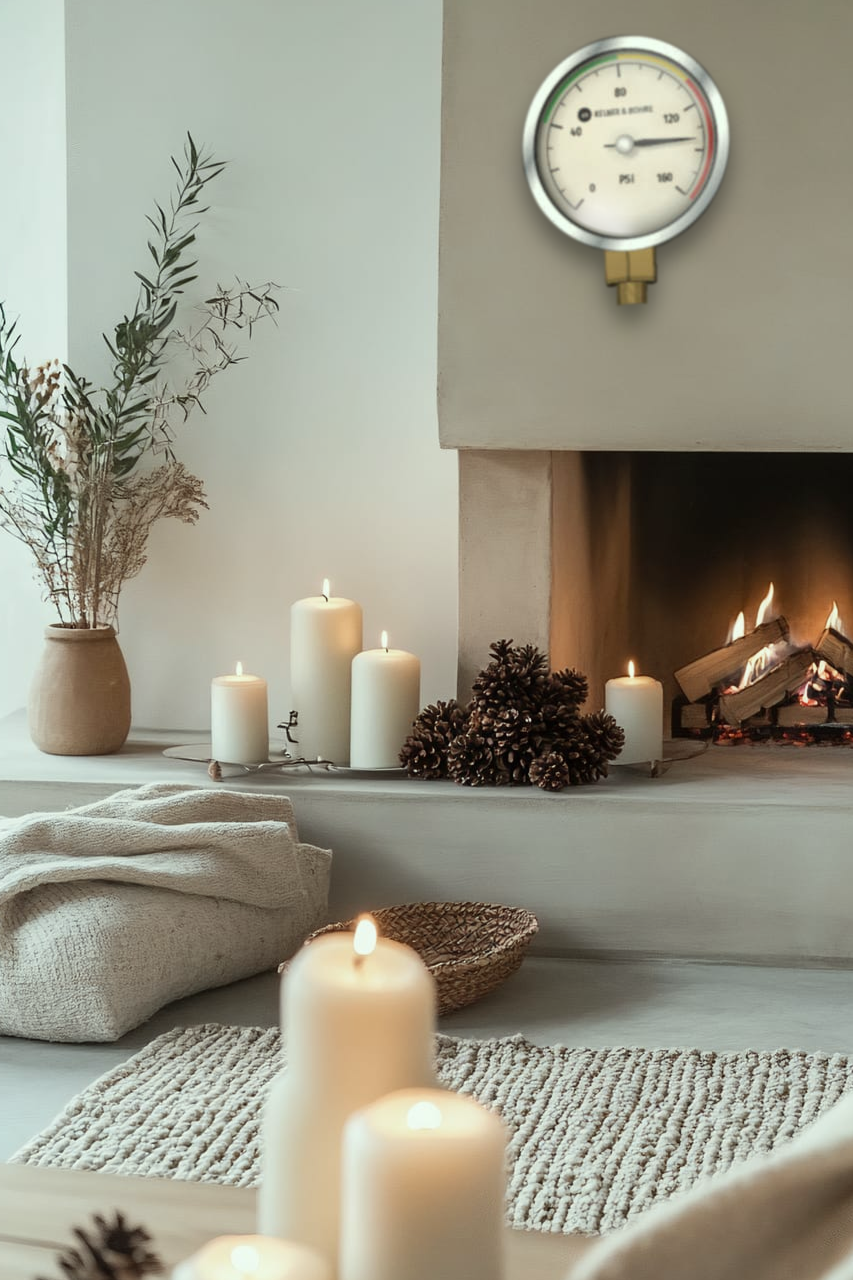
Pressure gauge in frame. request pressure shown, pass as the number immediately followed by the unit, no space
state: 135psi
